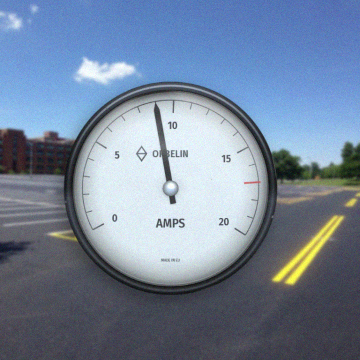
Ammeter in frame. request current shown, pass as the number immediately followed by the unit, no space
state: 9A
